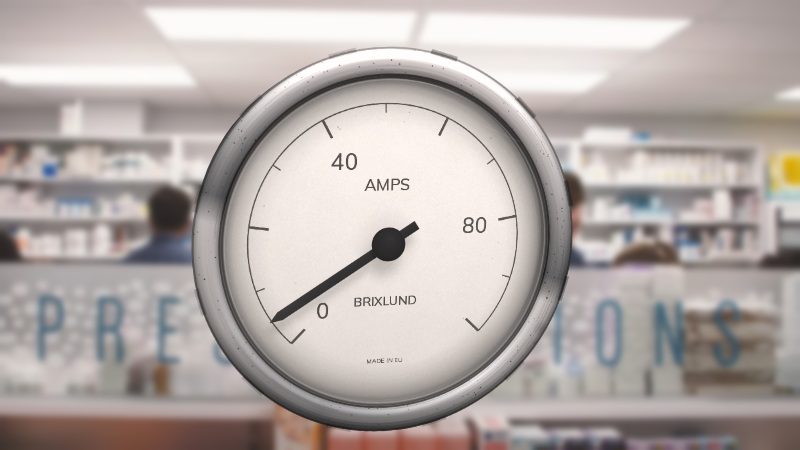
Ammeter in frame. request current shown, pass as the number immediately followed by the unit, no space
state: 5A
